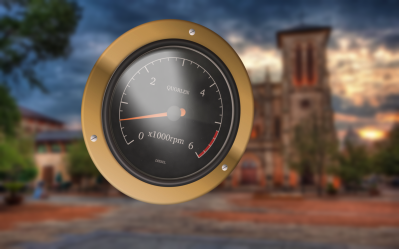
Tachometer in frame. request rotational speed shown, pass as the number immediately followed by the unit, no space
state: 600rpm
